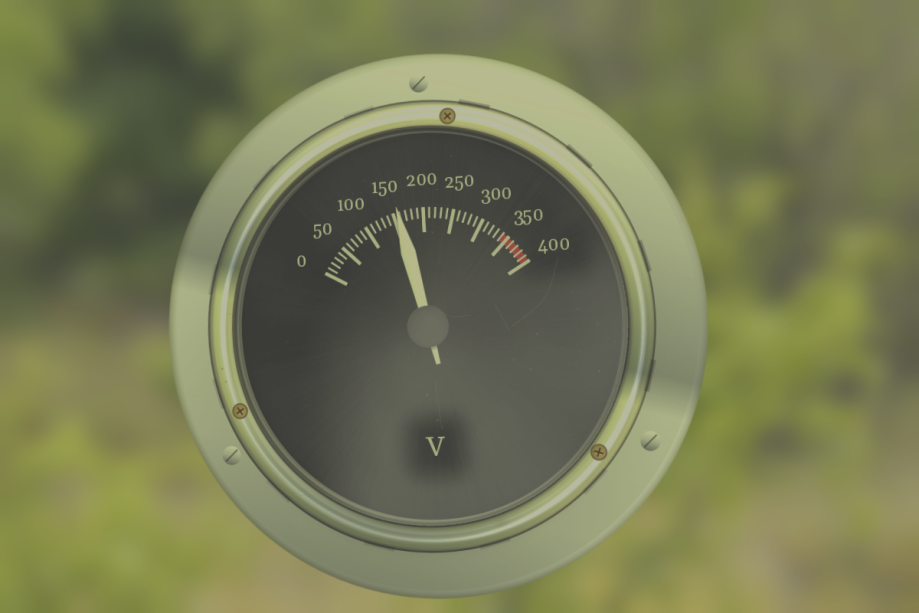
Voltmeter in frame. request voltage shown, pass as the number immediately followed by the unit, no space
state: 160V
